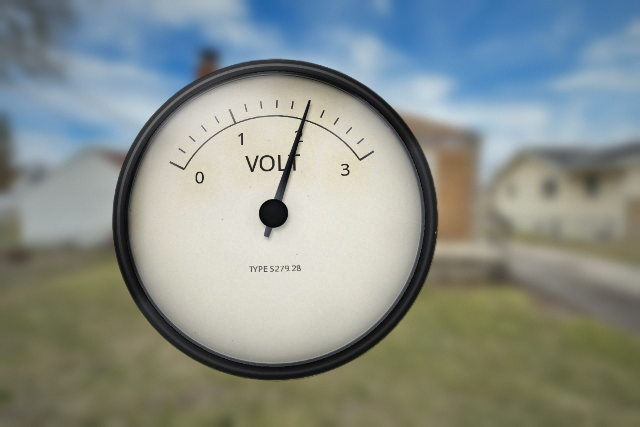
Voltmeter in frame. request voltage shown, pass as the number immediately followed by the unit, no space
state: 2V
